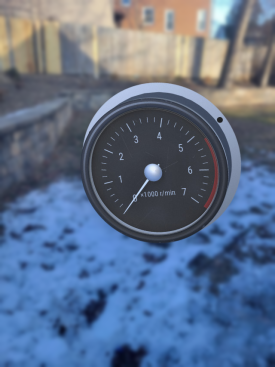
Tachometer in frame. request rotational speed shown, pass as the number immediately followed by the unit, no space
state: 0rpm
